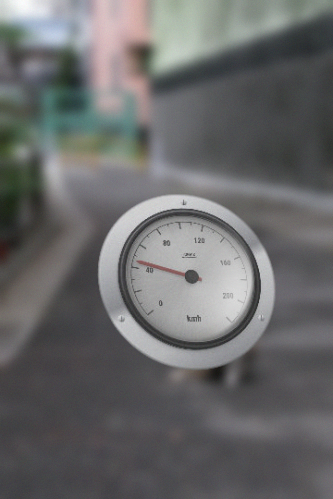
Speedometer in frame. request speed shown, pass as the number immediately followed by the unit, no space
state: 45km/h
